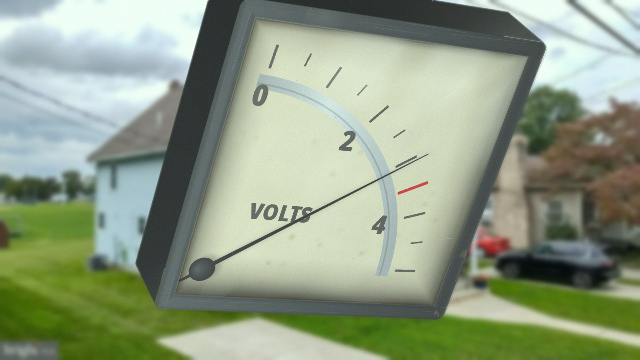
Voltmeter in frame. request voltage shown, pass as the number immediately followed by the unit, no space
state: 3V
